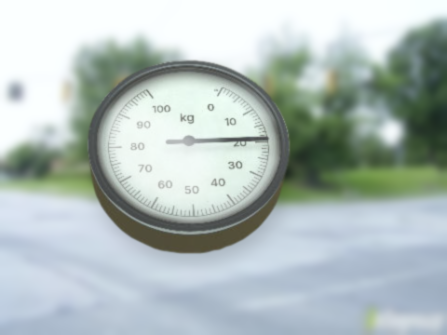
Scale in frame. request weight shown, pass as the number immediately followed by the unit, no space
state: 20kg
